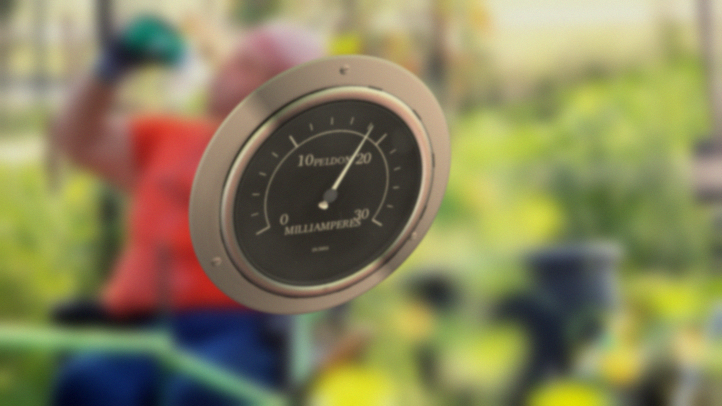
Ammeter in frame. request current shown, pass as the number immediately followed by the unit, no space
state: 18mA
